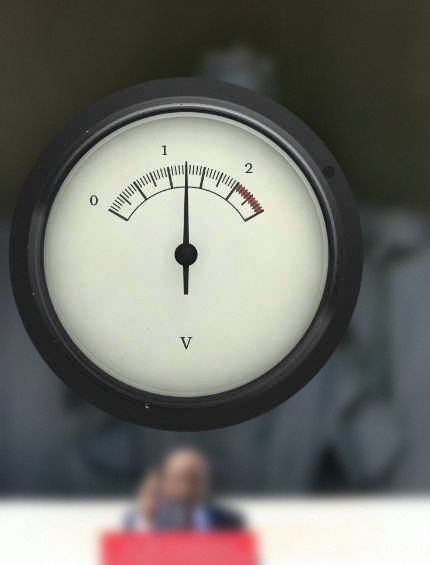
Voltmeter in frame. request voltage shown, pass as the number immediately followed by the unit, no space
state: 1.25V
